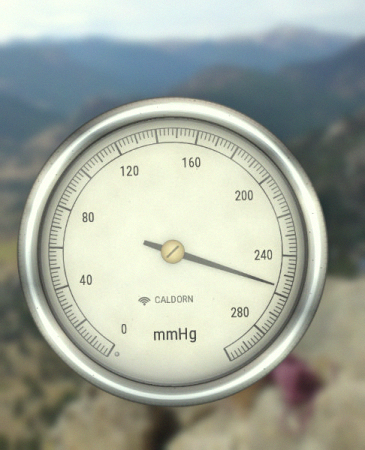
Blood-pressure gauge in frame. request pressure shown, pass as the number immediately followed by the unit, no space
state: 256mmHg
